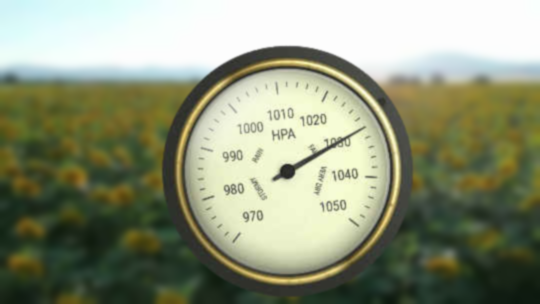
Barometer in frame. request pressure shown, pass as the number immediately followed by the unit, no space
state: 1030hPa
